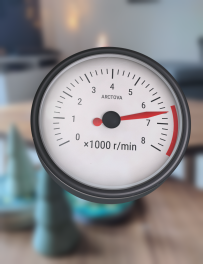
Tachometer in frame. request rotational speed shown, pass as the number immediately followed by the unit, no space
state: 6600rpm
